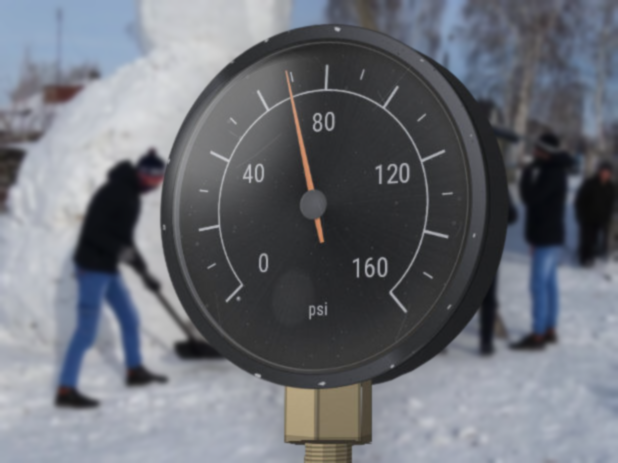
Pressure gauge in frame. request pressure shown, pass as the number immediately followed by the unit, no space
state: 70psi
